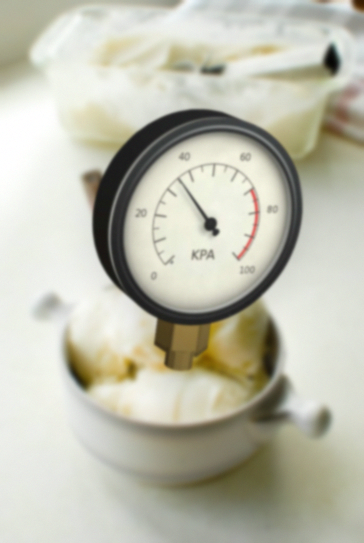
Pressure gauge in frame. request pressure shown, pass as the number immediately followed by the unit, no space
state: 35kPa
